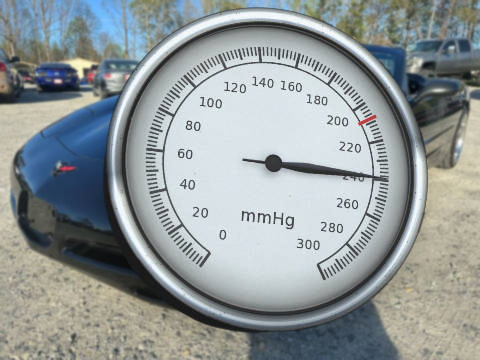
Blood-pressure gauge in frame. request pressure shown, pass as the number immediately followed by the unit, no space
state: 240mmHg
